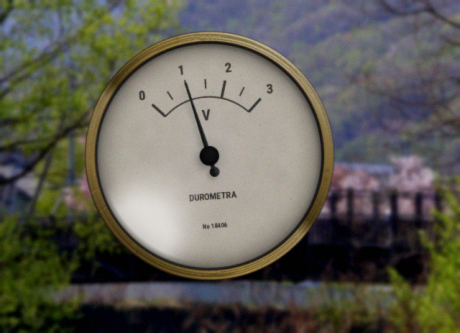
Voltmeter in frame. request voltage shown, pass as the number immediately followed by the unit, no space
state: 1V
